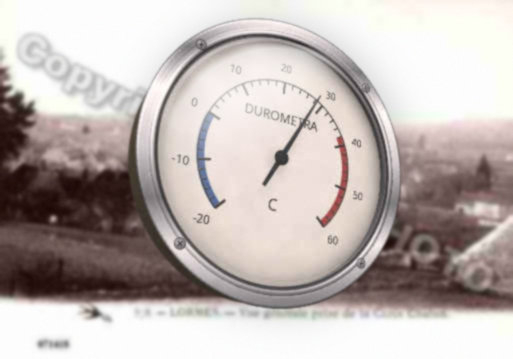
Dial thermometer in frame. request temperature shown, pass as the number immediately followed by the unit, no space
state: 28°C
